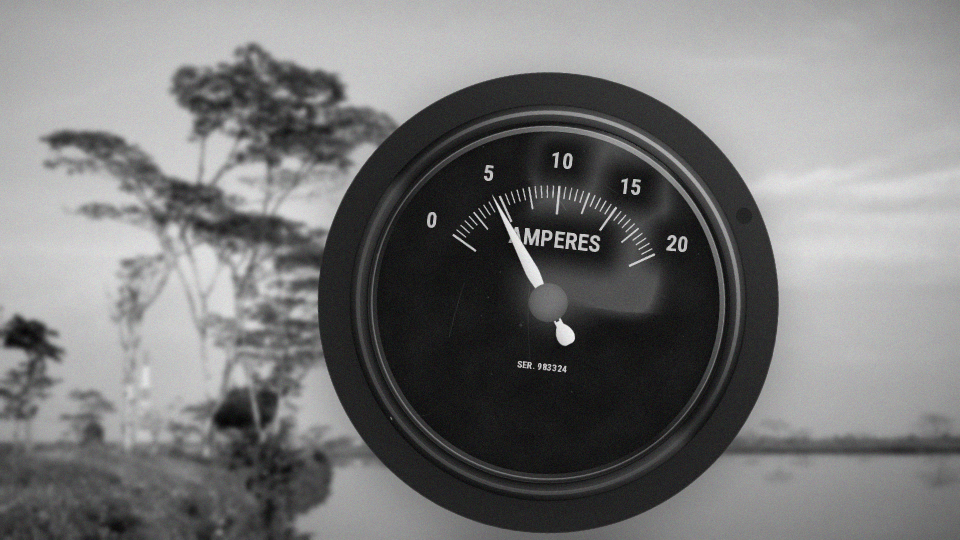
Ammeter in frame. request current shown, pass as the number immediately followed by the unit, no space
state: 4.5A
